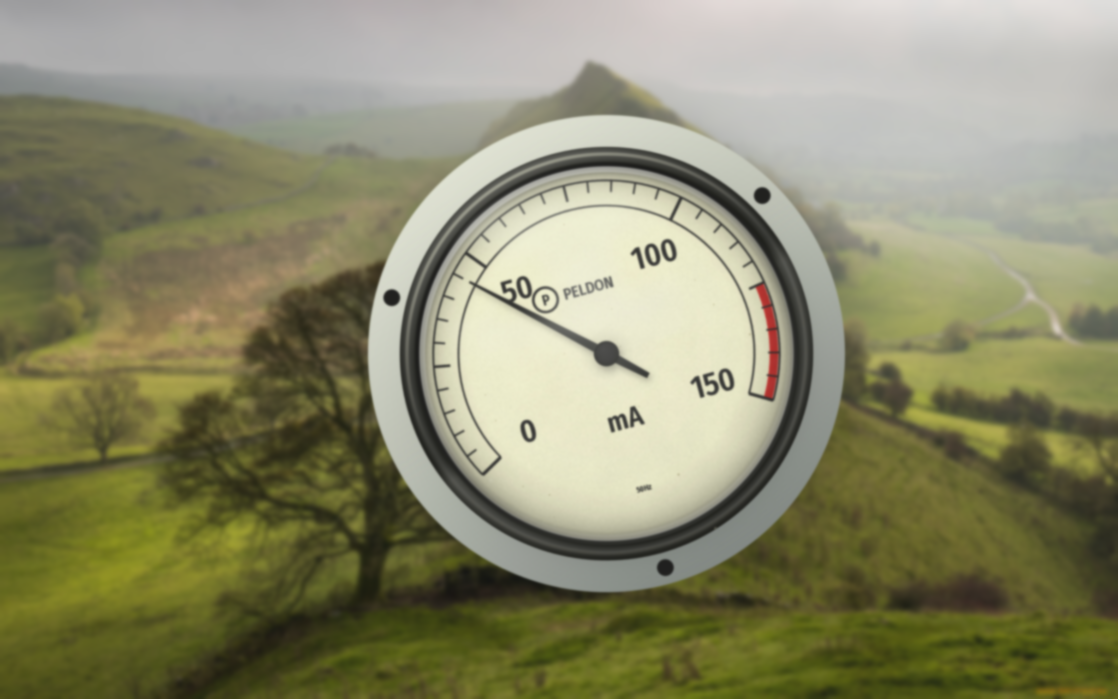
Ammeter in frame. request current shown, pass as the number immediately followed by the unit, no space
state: 45mA
